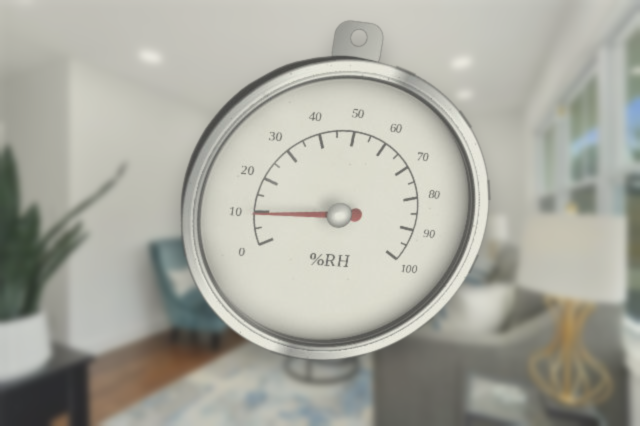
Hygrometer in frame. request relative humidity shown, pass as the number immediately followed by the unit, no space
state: 10%
